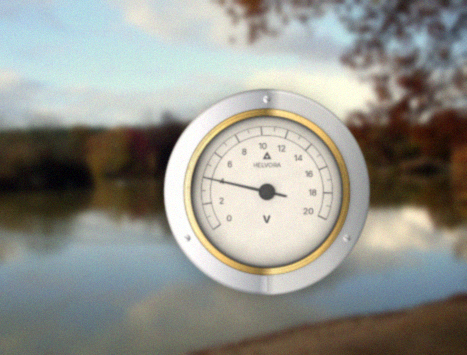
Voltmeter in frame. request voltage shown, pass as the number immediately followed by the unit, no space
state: 4V
